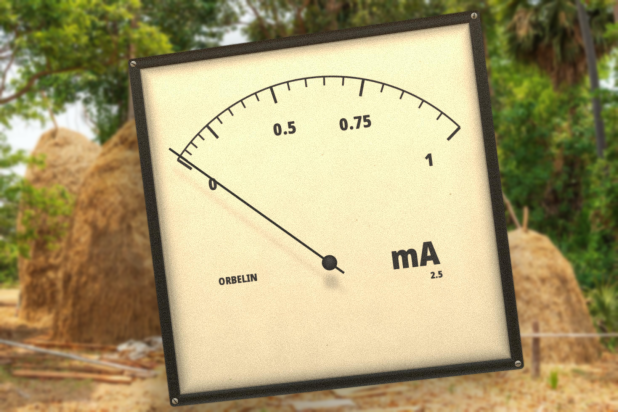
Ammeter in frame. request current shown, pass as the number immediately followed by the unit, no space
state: 0.05mA
